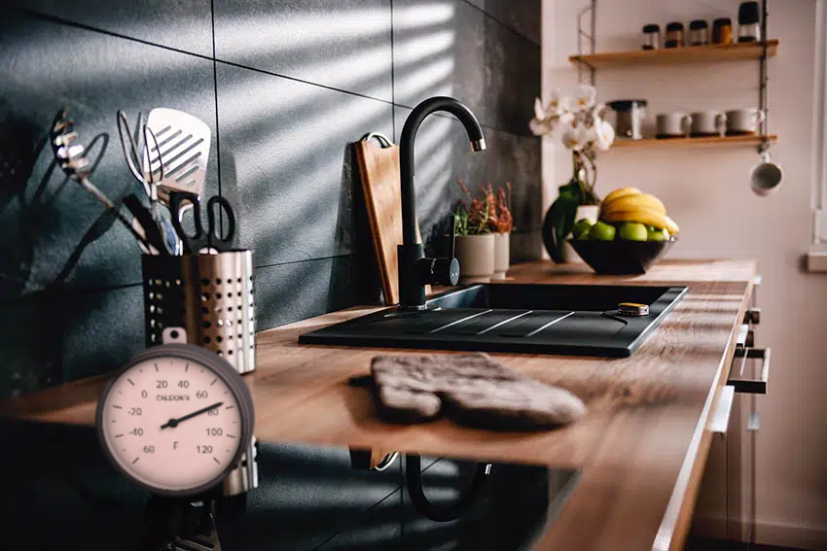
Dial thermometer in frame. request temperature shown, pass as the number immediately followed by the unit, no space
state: 75°F
